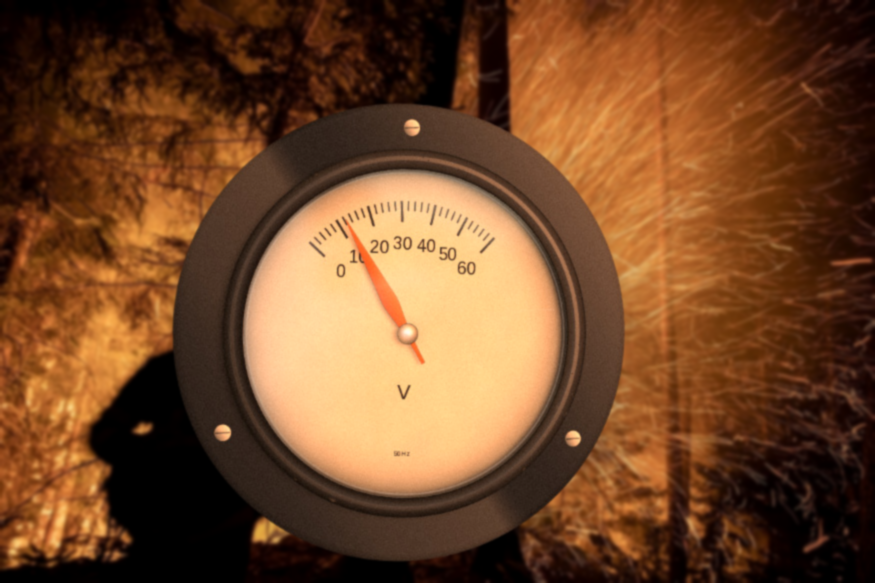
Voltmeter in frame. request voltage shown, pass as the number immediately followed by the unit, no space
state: 12V
